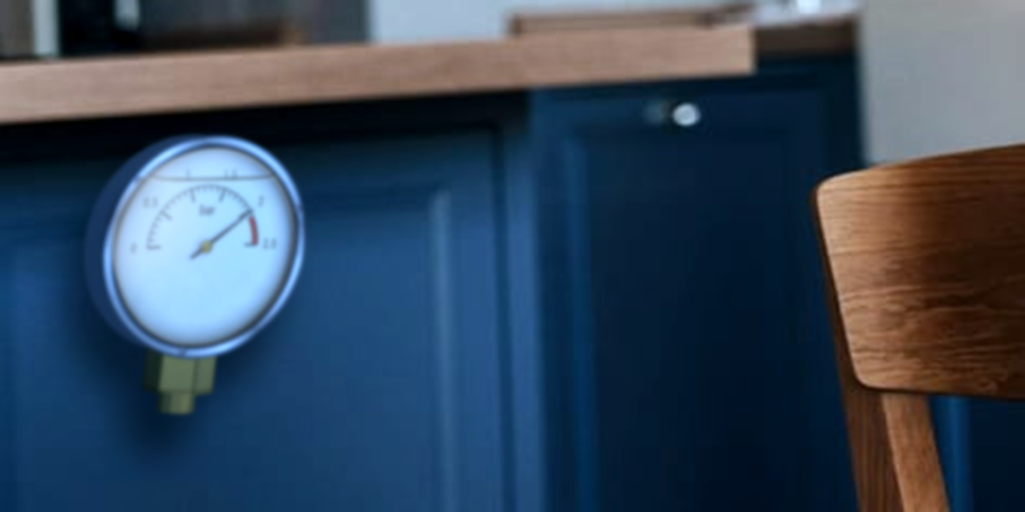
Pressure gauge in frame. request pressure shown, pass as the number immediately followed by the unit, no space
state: 2bar
